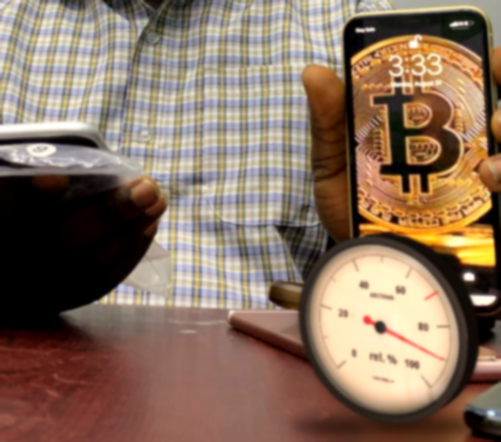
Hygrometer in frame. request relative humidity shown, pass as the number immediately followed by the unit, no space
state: 90%
